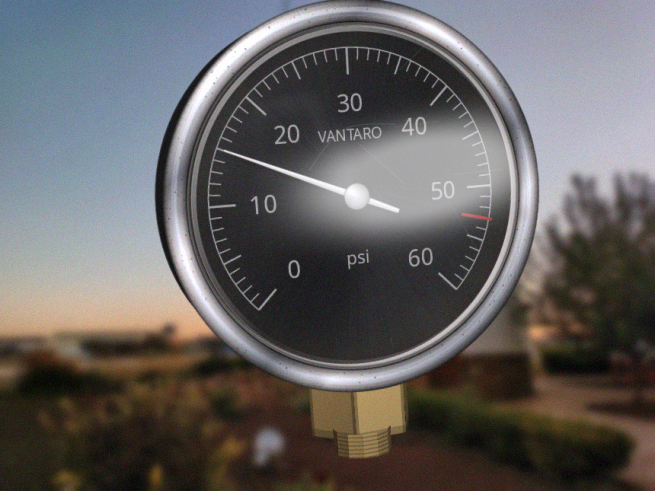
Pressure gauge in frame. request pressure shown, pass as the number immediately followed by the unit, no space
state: 15psi
